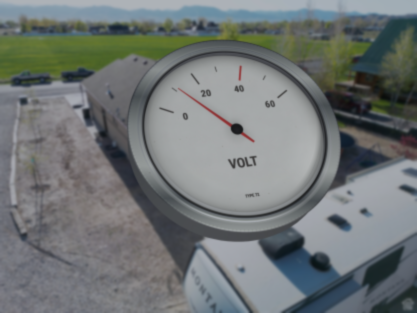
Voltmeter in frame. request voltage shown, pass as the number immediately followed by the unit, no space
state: 10V
